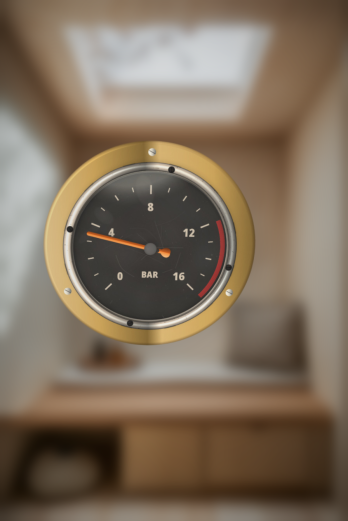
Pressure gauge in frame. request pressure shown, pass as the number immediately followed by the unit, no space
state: 3.5bar
